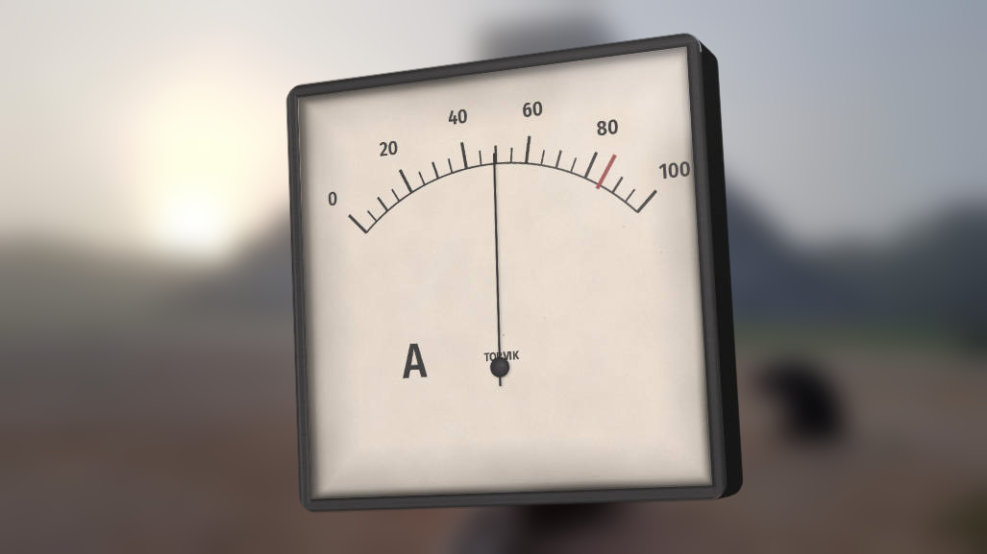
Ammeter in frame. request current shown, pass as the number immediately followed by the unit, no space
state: 50A
